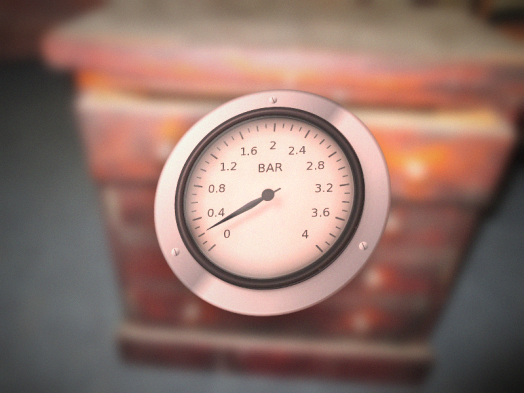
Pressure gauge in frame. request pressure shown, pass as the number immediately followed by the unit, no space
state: 0.2bar
